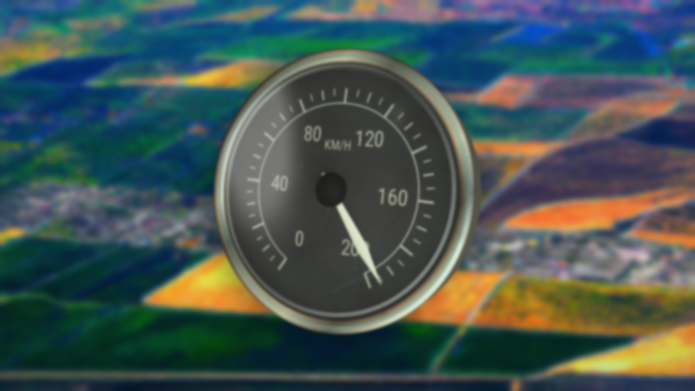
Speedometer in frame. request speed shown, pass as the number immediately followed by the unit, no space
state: 195km/h
